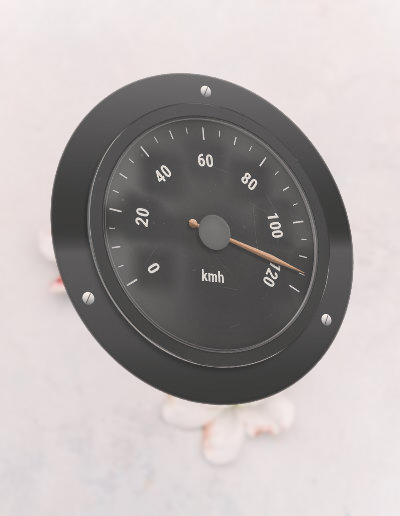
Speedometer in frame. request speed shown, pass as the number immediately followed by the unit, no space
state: 115km/h
